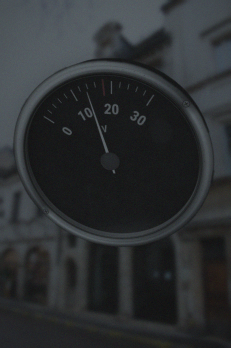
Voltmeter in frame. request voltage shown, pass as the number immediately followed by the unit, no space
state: 14V
